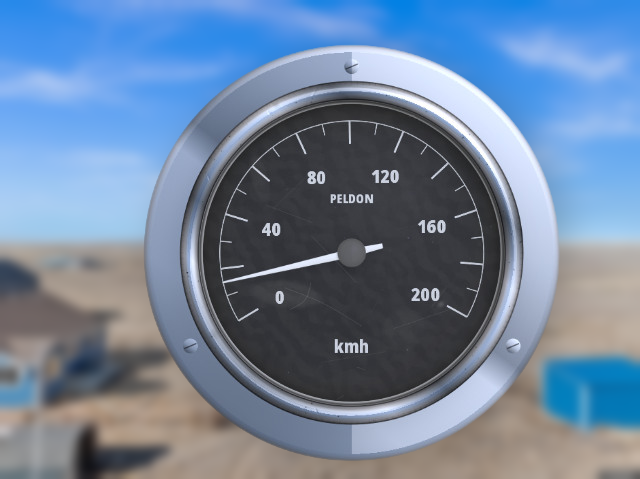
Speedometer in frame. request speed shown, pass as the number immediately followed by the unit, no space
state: 15km/h
